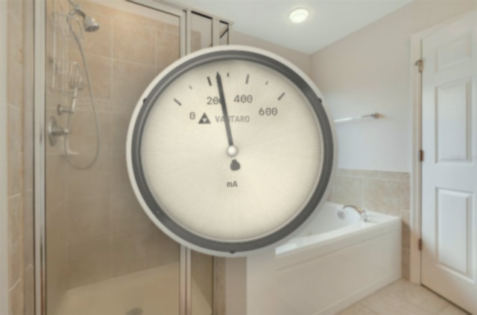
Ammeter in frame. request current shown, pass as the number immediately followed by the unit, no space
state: 250mA
